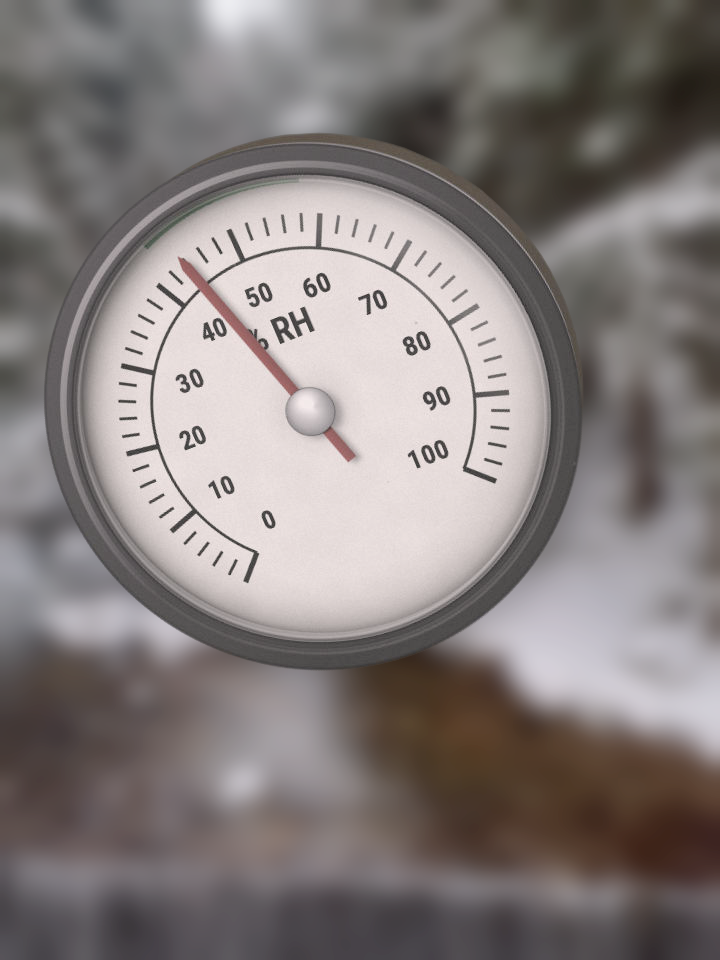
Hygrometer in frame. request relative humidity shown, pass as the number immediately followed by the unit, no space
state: 44%
